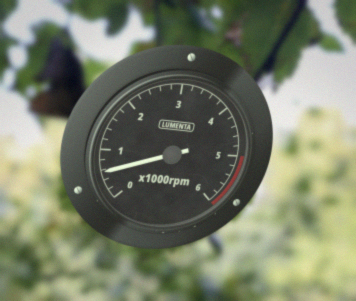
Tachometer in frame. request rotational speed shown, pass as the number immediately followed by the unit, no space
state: 600rpm
